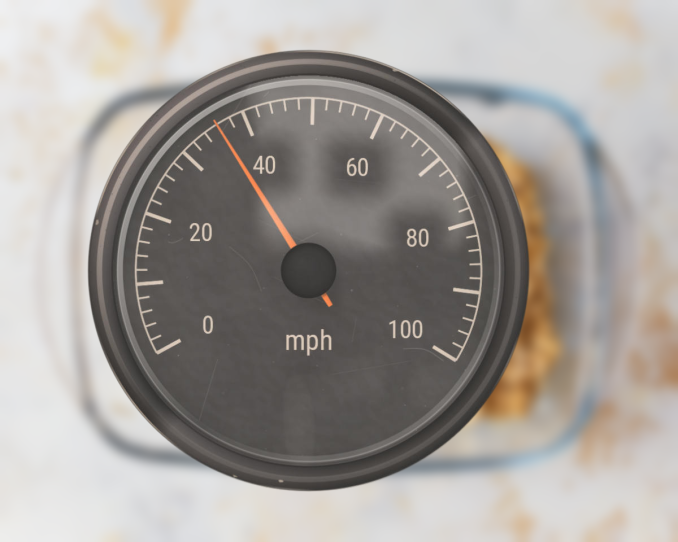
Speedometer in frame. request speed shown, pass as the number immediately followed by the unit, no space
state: 36mph
